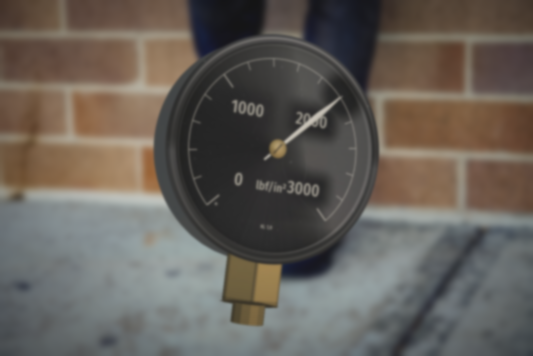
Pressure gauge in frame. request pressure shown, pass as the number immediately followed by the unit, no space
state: 2000psi
